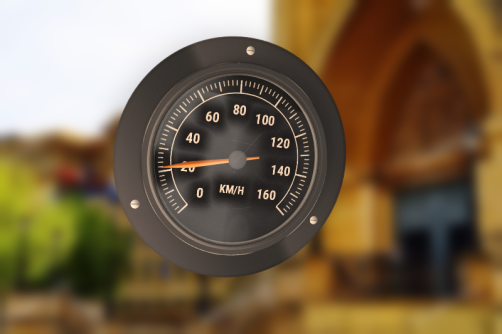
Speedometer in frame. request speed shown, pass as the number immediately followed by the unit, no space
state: 22km/h
